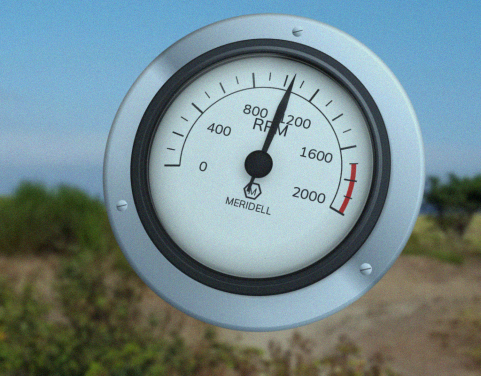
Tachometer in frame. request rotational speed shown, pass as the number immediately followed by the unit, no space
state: 1050rpm
